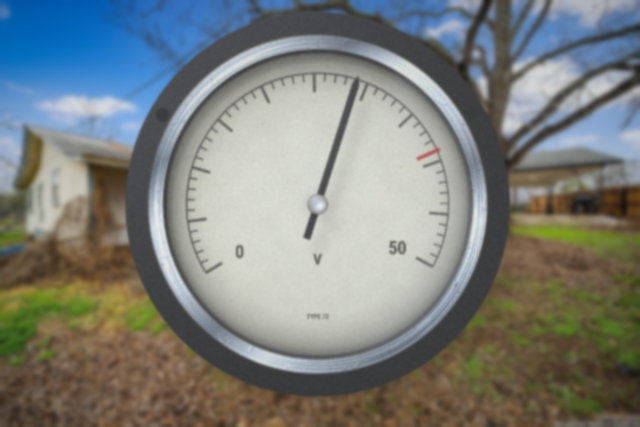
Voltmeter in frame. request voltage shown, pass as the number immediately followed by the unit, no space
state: 29V
